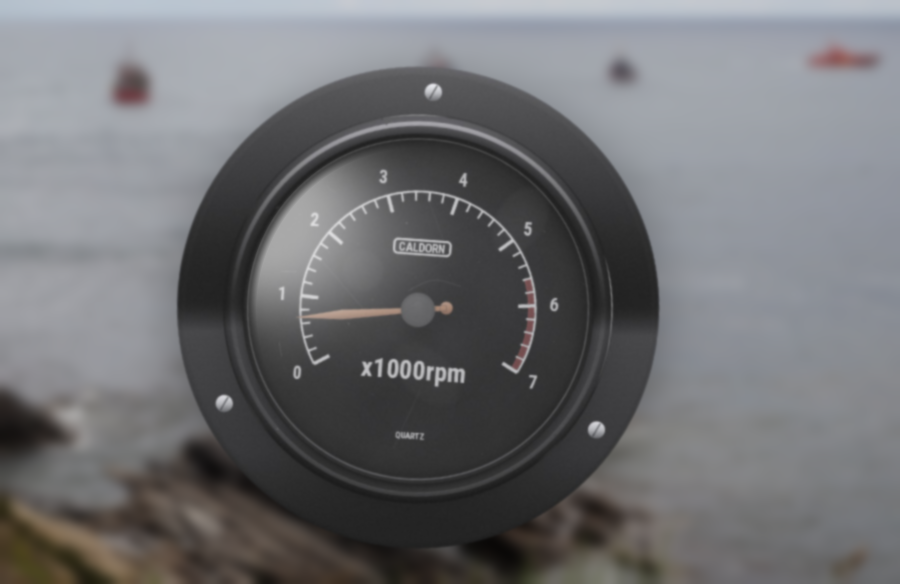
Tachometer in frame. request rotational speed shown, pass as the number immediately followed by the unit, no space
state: 700rpm
